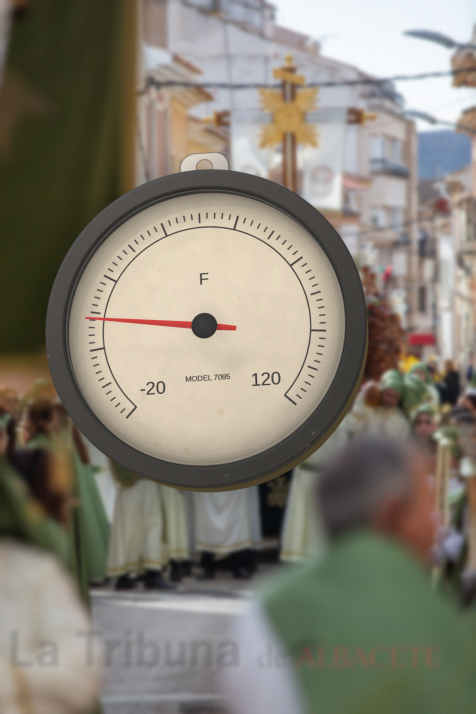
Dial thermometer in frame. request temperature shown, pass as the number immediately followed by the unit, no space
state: 8°F
